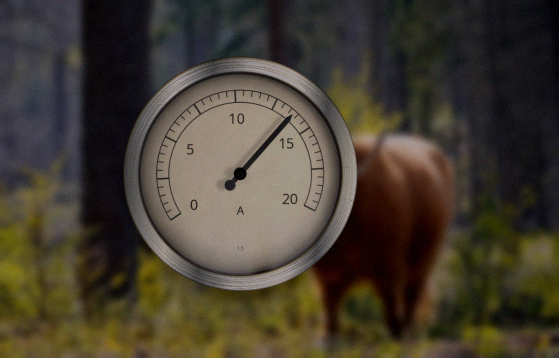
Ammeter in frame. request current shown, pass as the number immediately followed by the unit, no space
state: 13.75A
